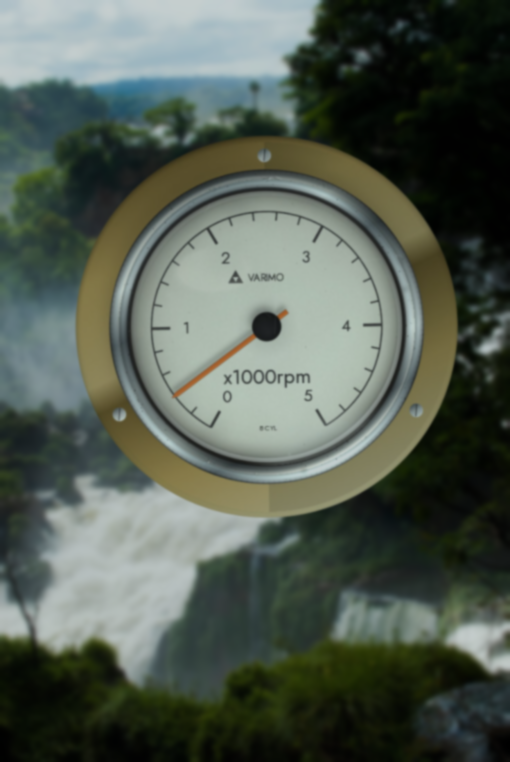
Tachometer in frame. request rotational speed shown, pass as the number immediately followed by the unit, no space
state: 400rpm
